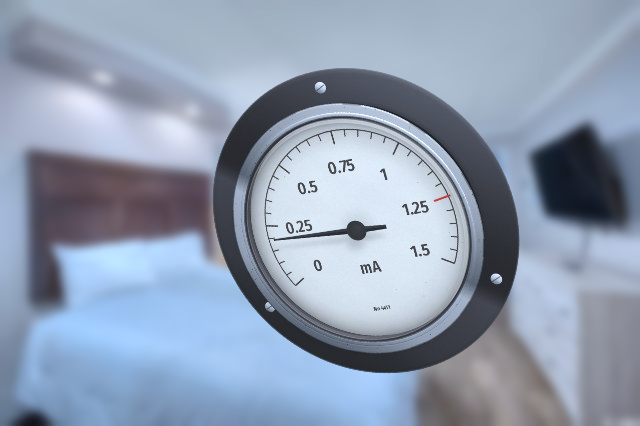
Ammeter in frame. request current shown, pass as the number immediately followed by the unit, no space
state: 0.2mA
